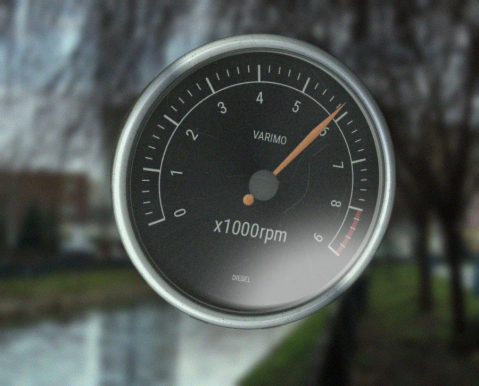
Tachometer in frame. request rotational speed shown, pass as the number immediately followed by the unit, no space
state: 5800rpm
